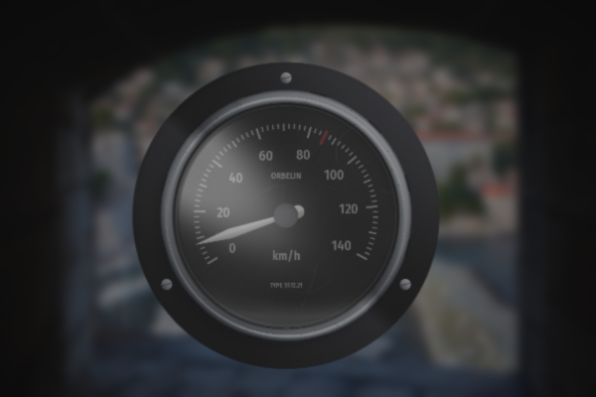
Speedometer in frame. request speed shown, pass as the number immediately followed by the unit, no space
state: 8km/h
